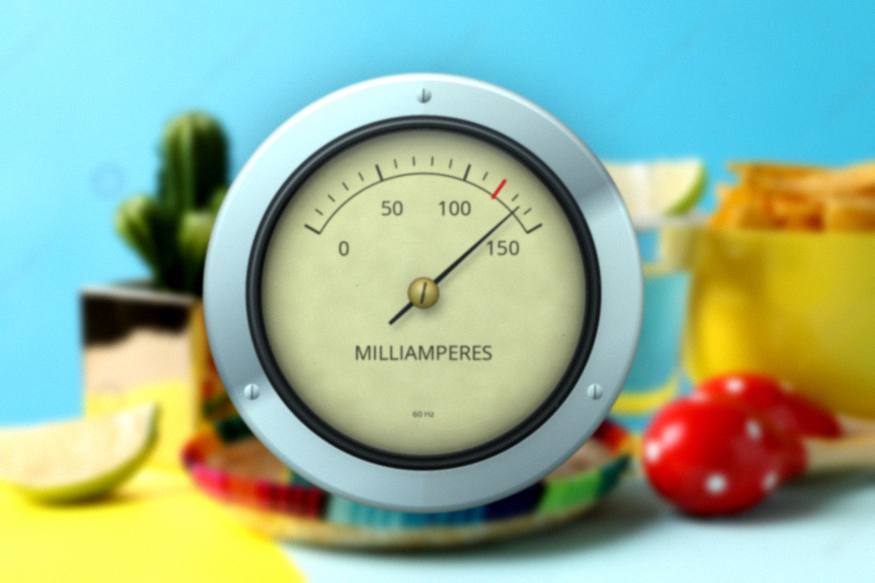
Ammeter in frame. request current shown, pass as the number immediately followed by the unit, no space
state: 135mA
